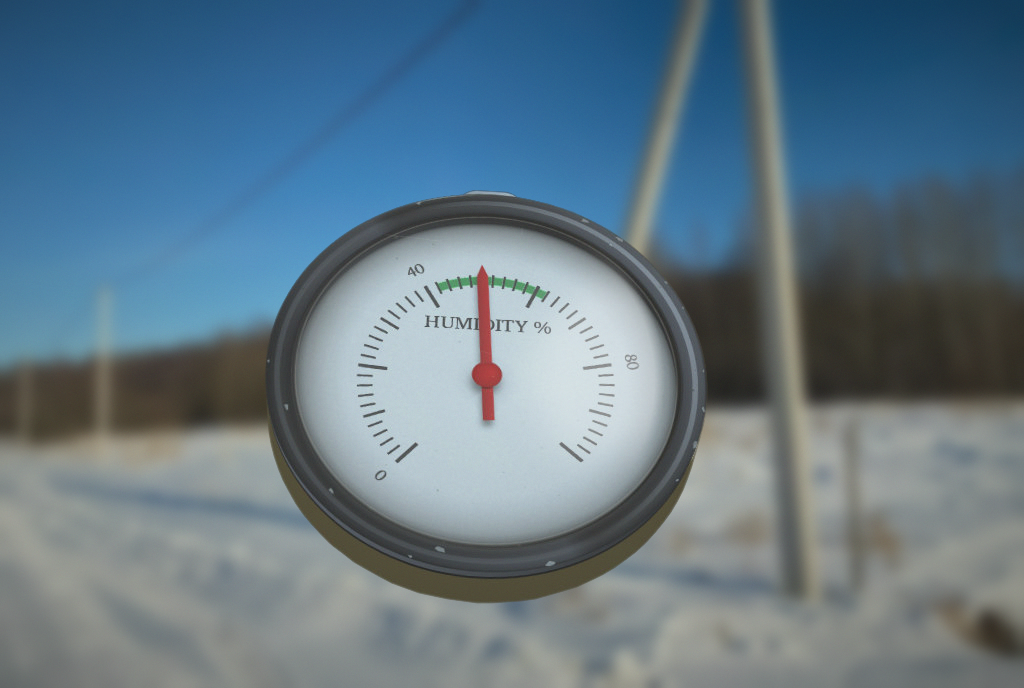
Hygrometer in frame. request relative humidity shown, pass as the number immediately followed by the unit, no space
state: 50%
